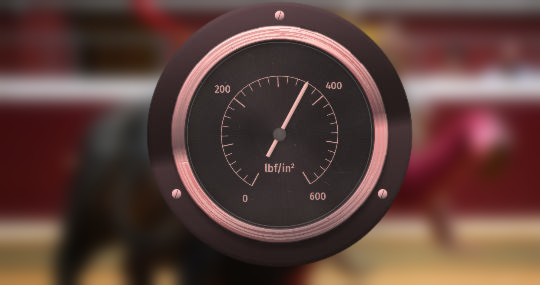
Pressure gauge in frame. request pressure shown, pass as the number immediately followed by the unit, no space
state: 360psi
